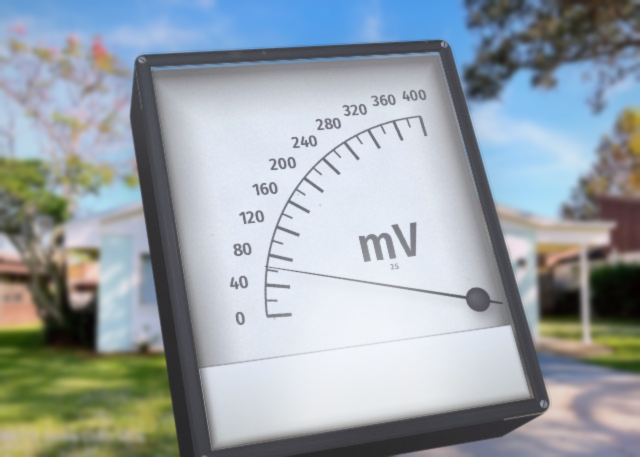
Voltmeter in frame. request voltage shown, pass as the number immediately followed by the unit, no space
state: 60mV
